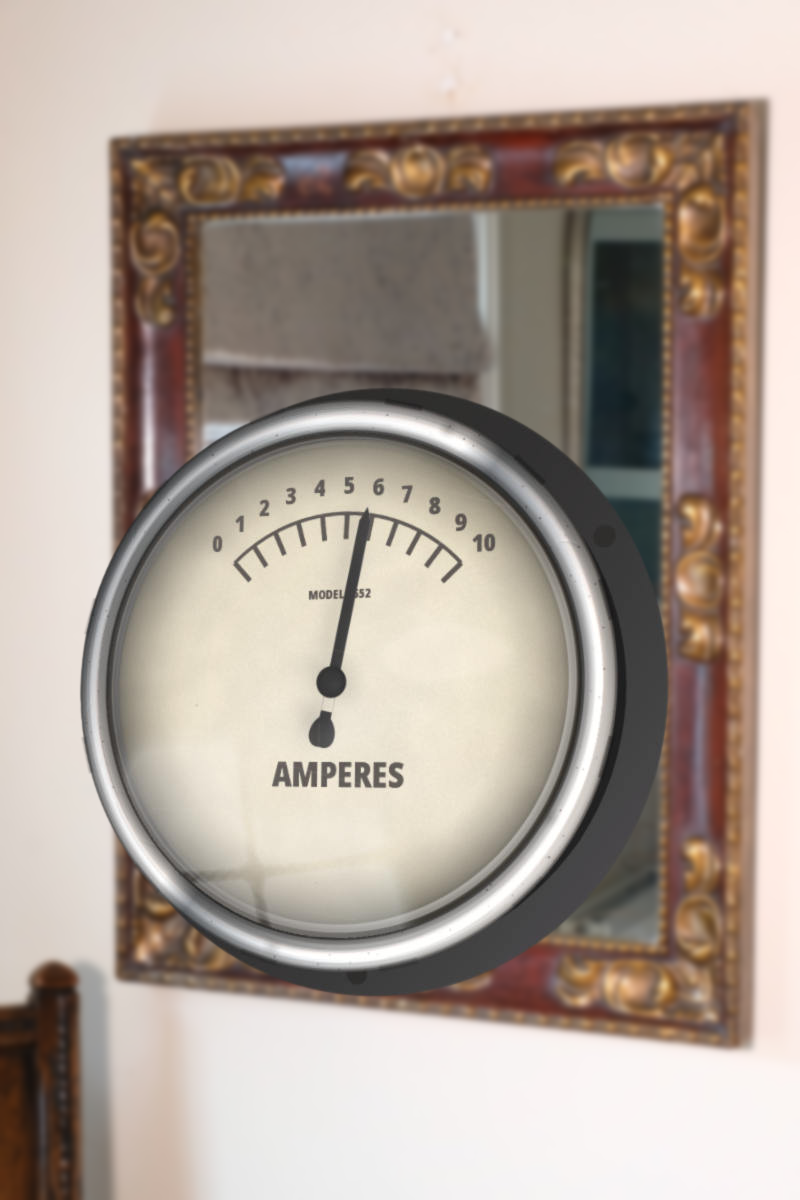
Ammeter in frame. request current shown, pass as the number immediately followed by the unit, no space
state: 6A
